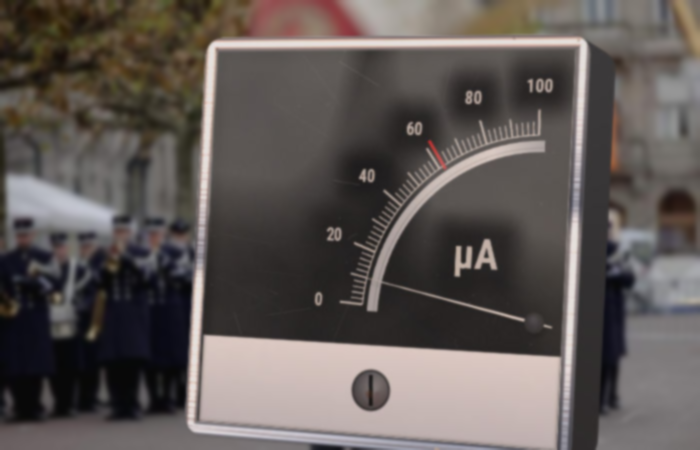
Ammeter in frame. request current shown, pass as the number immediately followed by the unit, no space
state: 10µA
